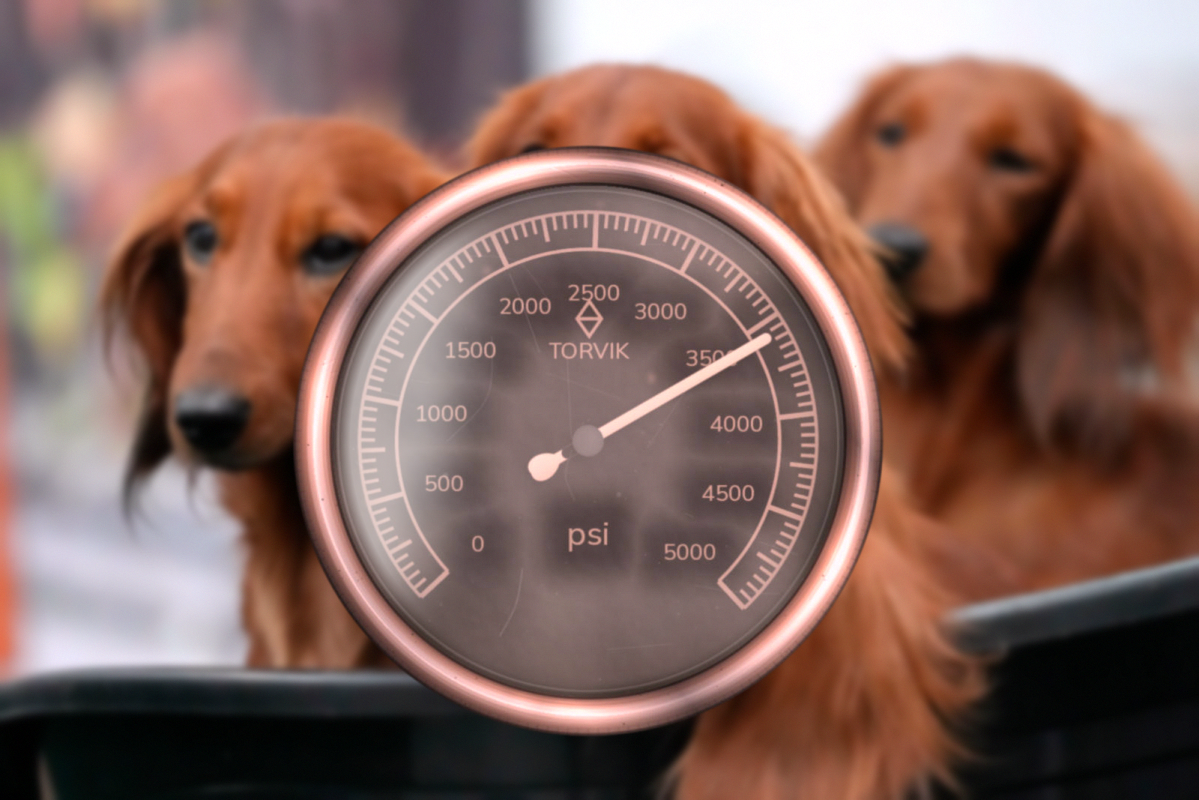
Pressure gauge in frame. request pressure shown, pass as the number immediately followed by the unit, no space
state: 3575psi
